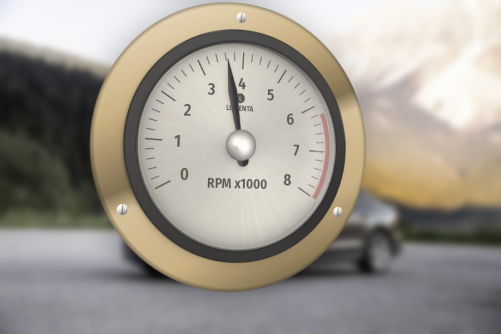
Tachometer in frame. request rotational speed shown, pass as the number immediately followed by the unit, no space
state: 3600rpm
